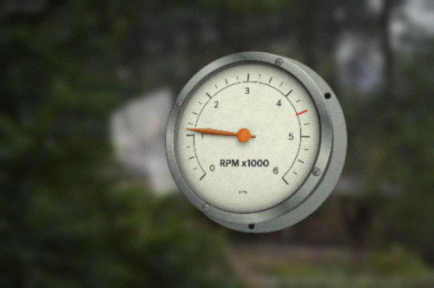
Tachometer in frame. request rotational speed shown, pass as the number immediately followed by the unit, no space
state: 1125rpm
